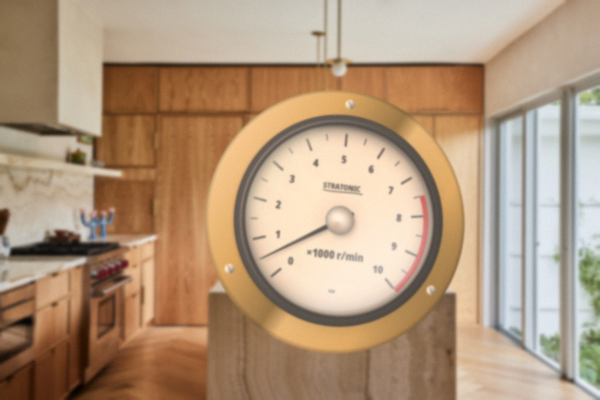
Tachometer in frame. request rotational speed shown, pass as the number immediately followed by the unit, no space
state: 500rpm
